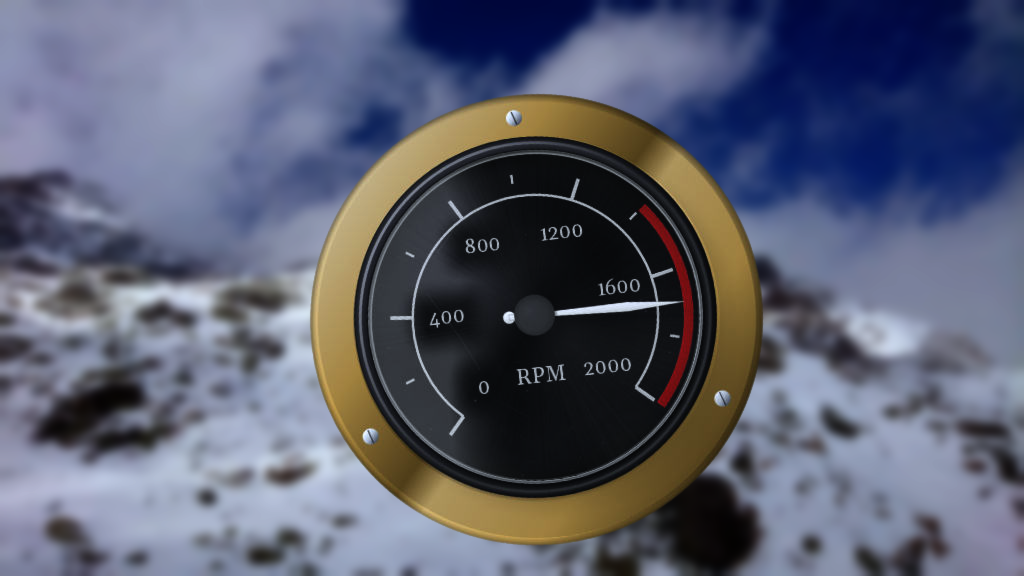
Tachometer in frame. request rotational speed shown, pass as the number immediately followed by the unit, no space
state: 1700rpm
